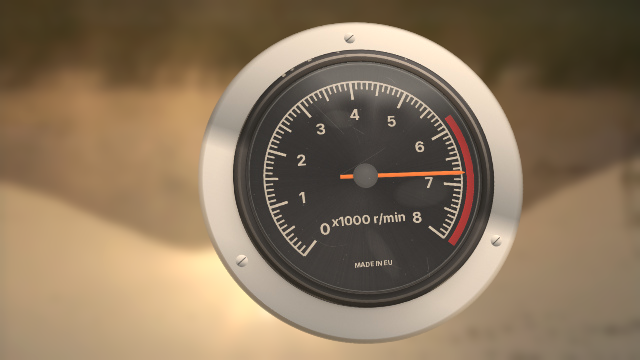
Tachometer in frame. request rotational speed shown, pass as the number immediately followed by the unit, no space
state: 6800rpm
